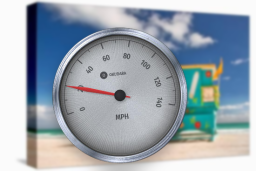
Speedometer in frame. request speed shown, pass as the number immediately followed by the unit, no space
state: 20mph
